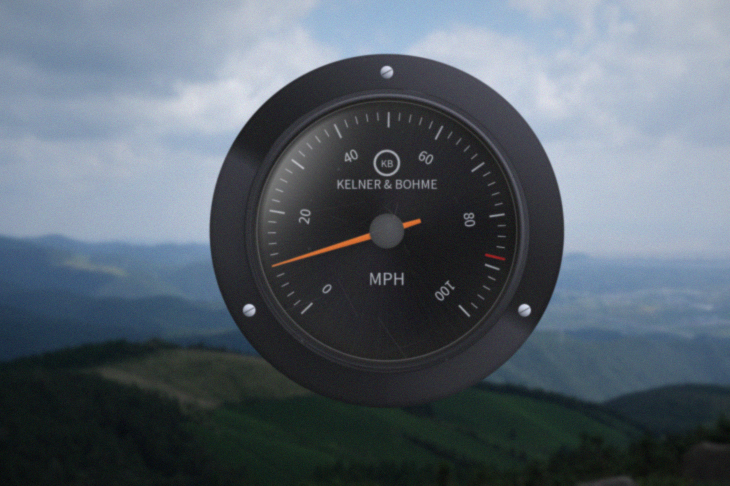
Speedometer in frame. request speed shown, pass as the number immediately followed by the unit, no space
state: 10mph
